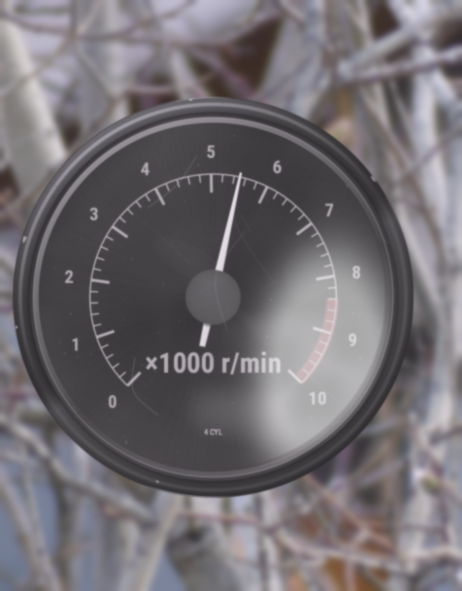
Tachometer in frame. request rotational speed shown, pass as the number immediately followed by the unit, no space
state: 5500rpm
